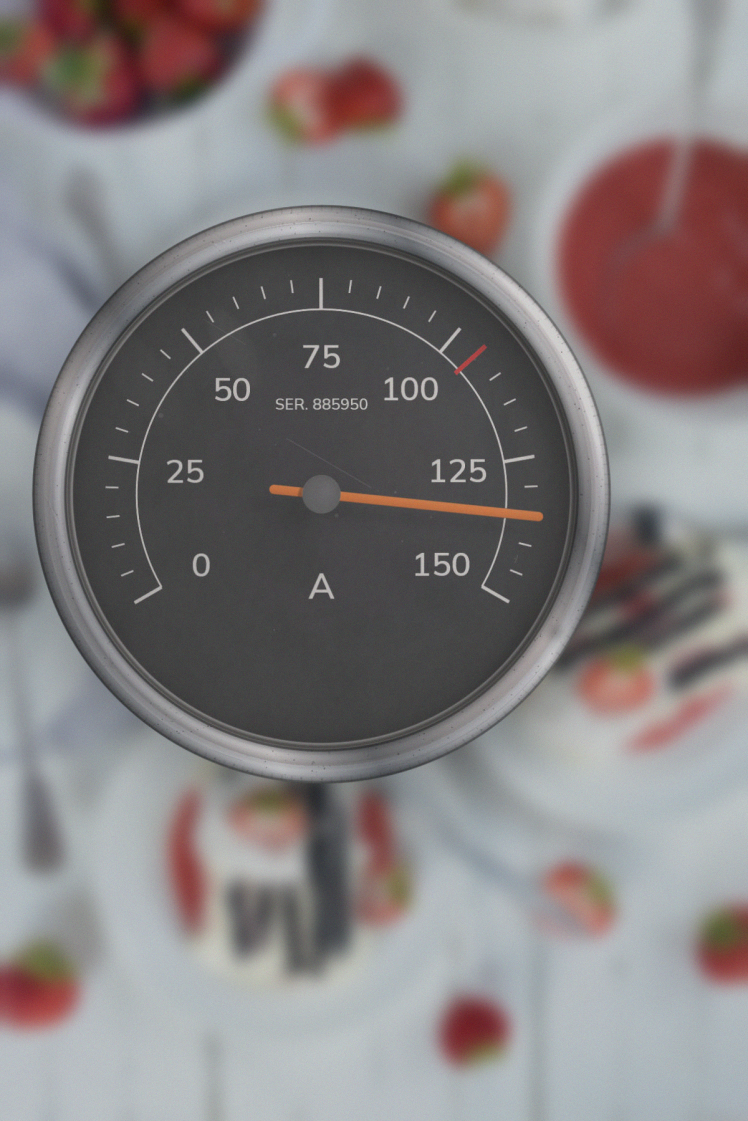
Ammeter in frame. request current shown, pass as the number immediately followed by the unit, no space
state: 135A
